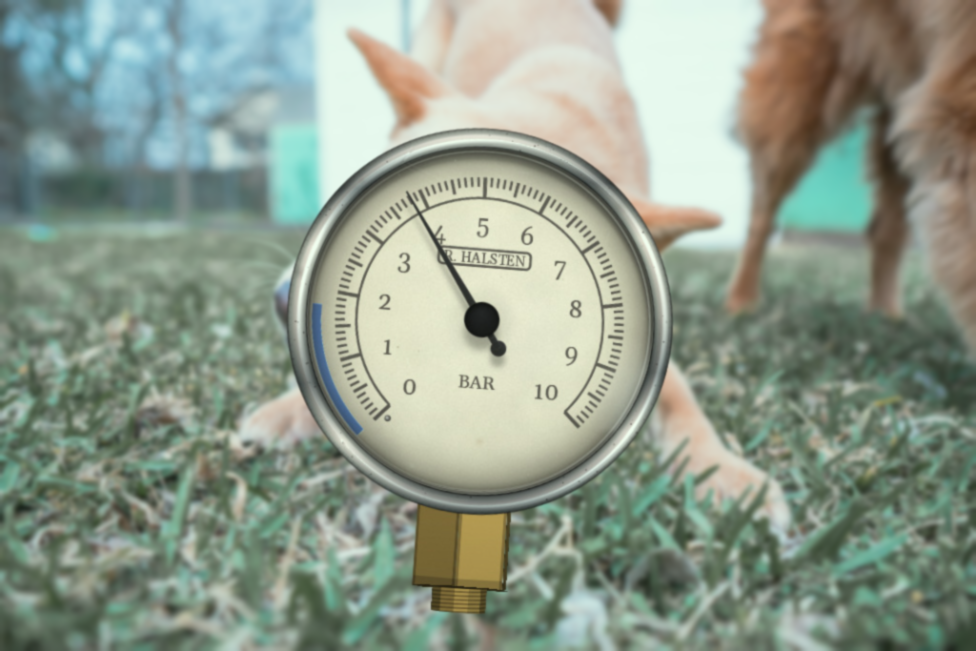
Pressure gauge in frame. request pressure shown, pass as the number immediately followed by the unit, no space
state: 3.8bar
